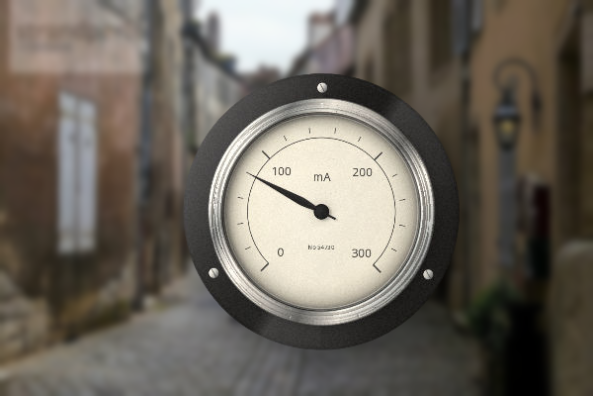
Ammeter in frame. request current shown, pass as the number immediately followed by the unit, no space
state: 80mA
